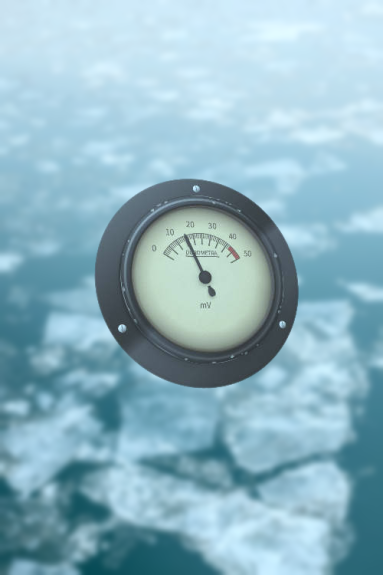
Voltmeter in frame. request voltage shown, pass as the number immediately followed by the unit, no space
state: 15mV
